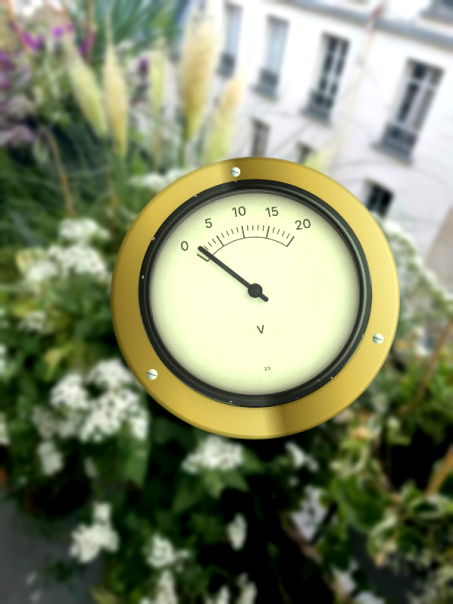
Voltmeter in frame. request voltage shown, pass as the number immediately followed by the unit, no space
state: 1V
